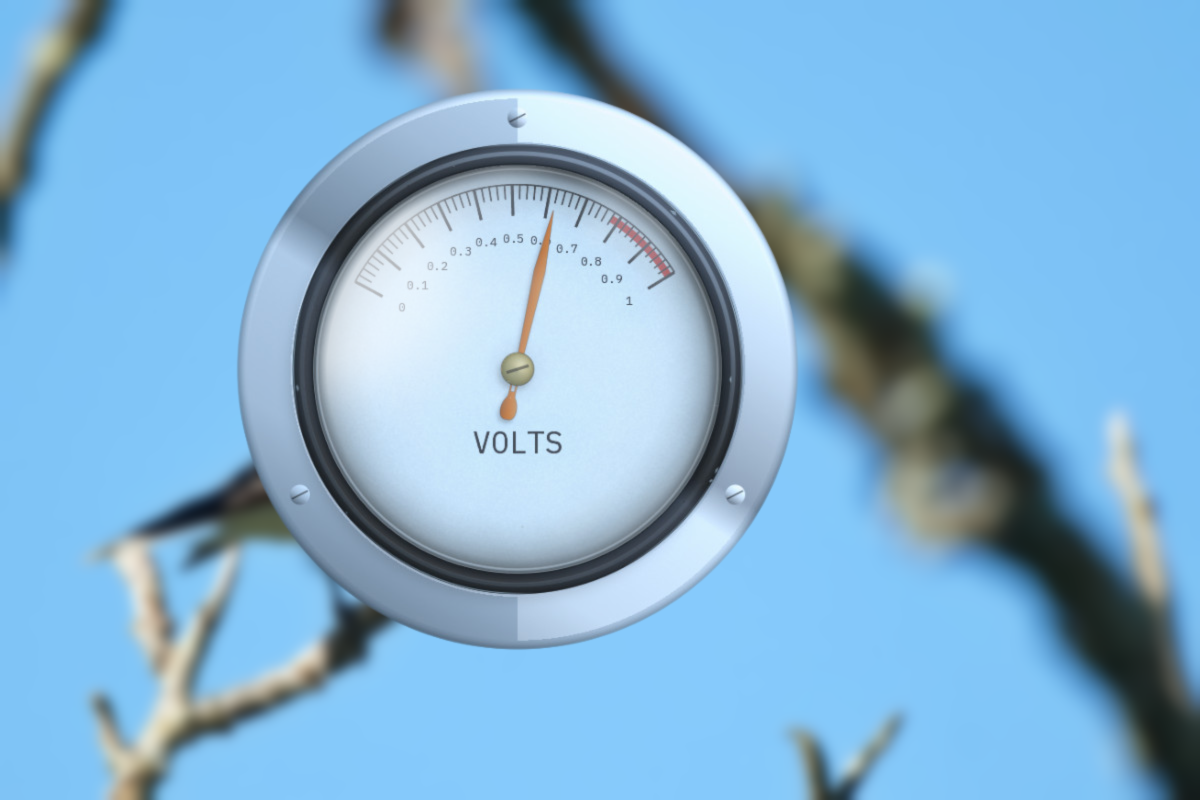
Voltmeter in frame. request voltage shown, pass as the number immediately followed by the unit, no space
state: 0.62V
